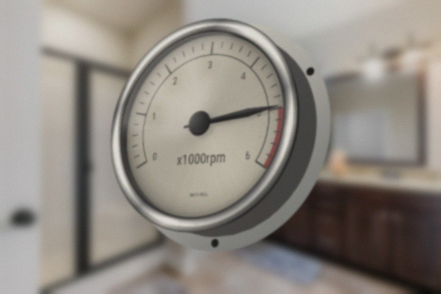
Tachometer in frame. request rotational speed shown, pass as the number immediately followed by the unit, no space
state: 5000rpm
